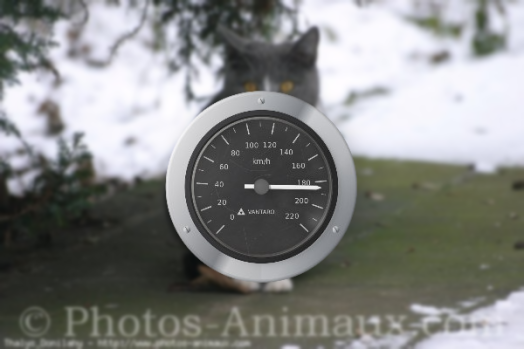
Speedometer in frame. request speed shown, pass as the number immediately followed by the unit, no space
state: 185km/h
